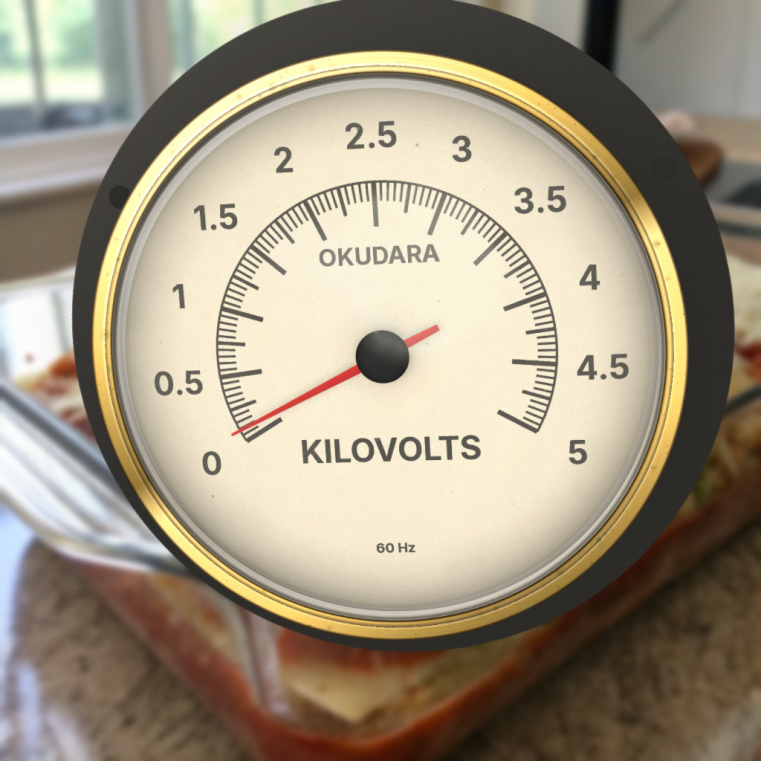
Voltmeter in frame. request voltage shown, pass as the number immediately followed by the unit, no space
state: 0.1kV
